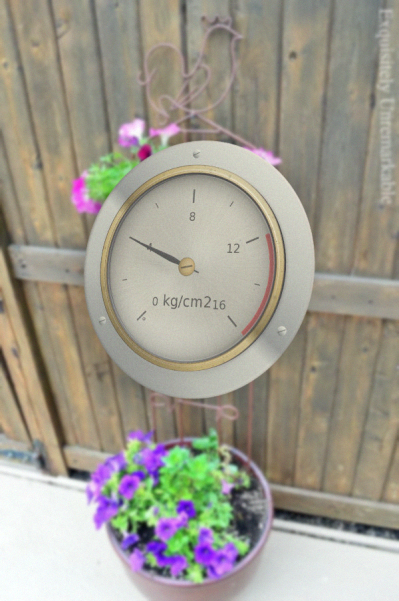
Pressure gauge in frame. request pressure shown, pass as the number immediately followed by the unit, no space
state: 4kg/cm²
